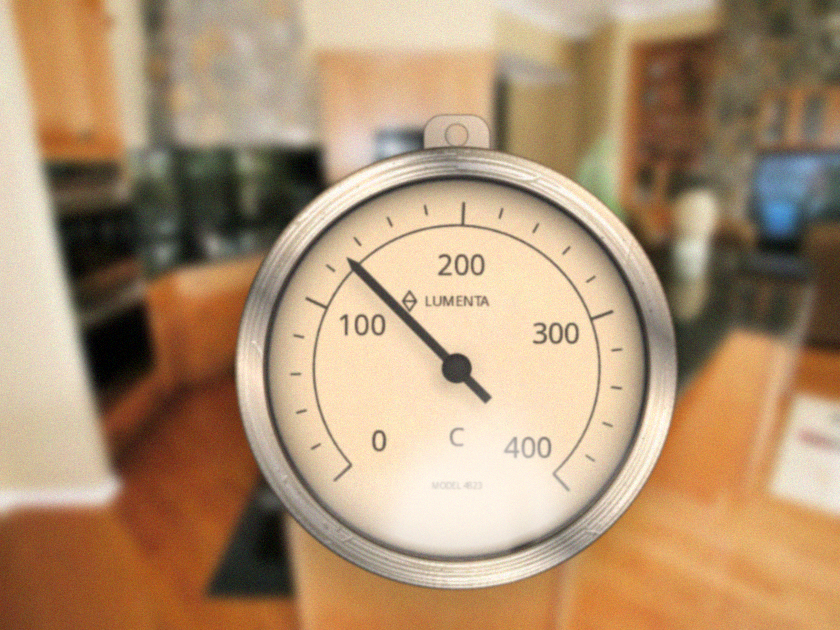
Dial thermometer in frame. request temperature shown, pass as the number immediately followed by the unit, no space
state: 130°C
